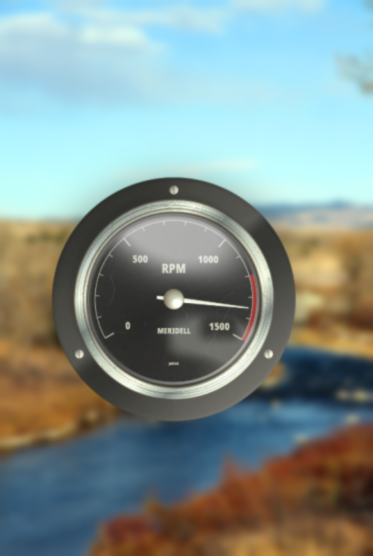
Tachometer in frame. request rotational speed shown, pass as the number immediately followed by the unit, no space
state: 1350rpm
